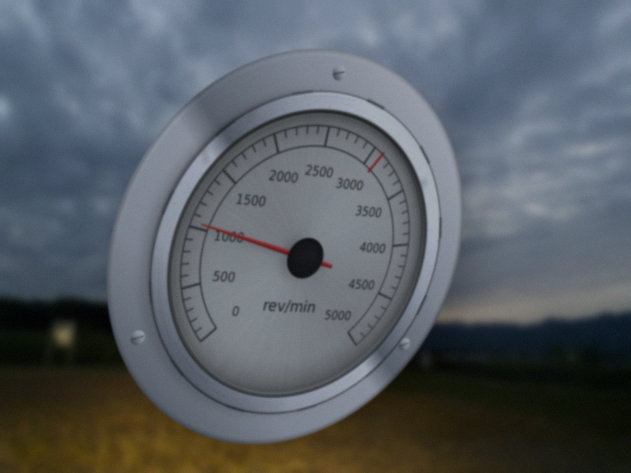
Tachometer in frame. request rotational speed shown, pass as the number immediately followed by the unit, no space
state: 1050rpm
